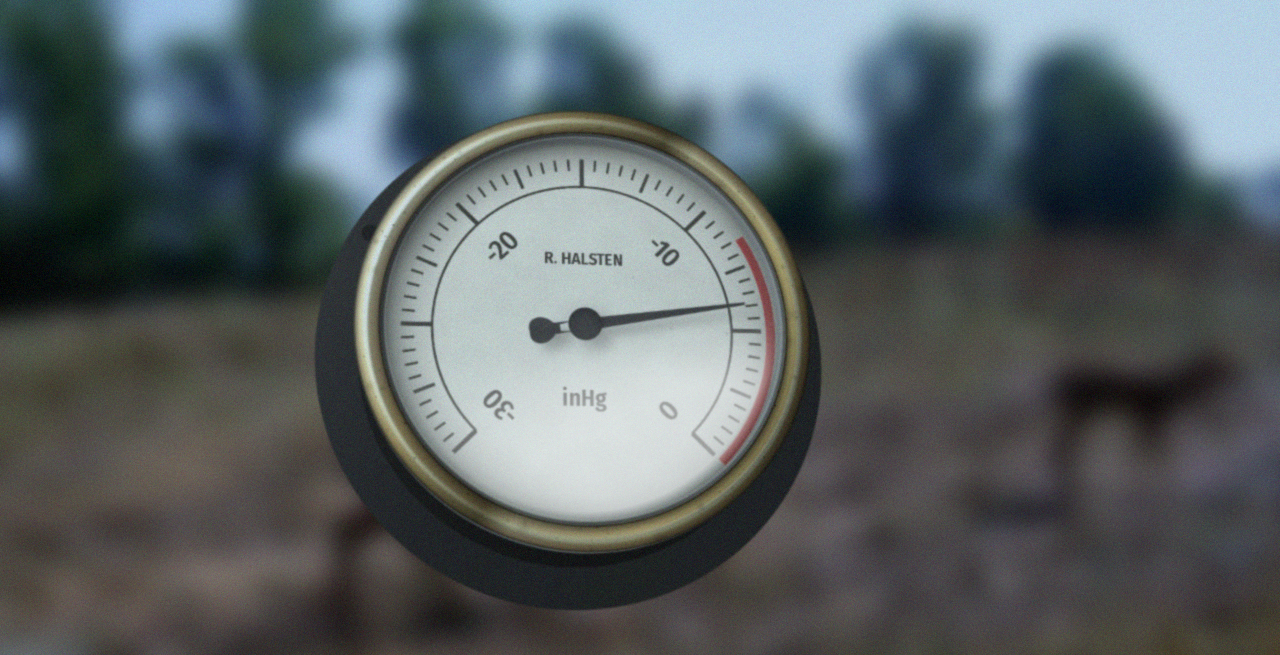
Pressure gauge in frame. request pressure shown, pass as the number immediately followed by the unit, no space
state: -6inHg
